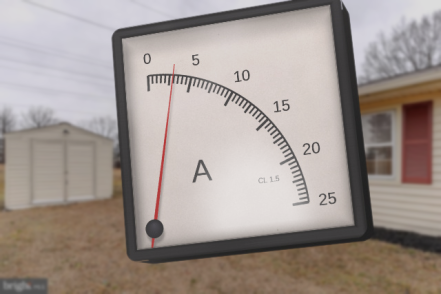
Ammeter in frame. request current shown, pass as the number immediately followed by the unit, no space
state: 3A
